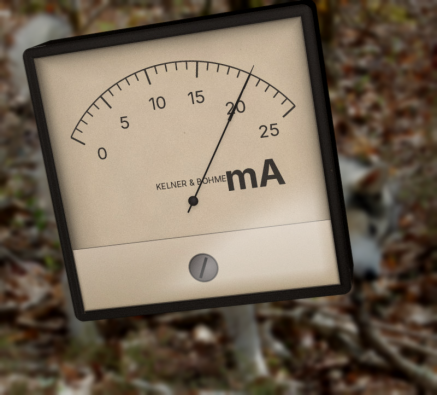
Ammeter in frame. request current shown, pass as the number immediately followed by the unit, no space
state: 20mA
